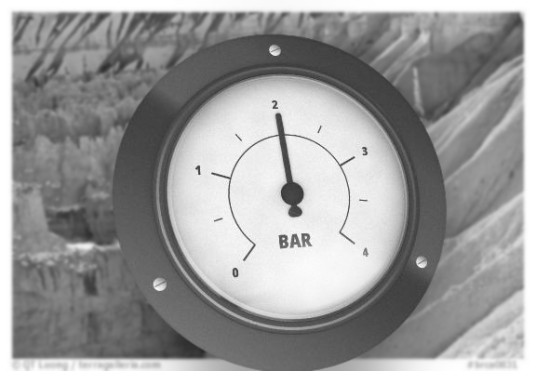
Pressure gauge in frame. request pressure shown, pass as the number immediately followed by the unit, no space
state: 2bar
